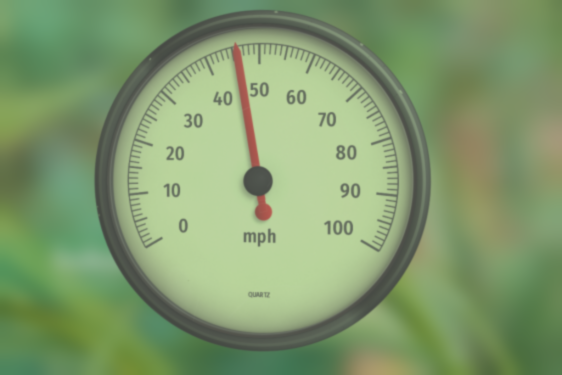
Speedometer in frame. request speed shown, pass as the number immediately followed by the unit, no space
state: 46mph
